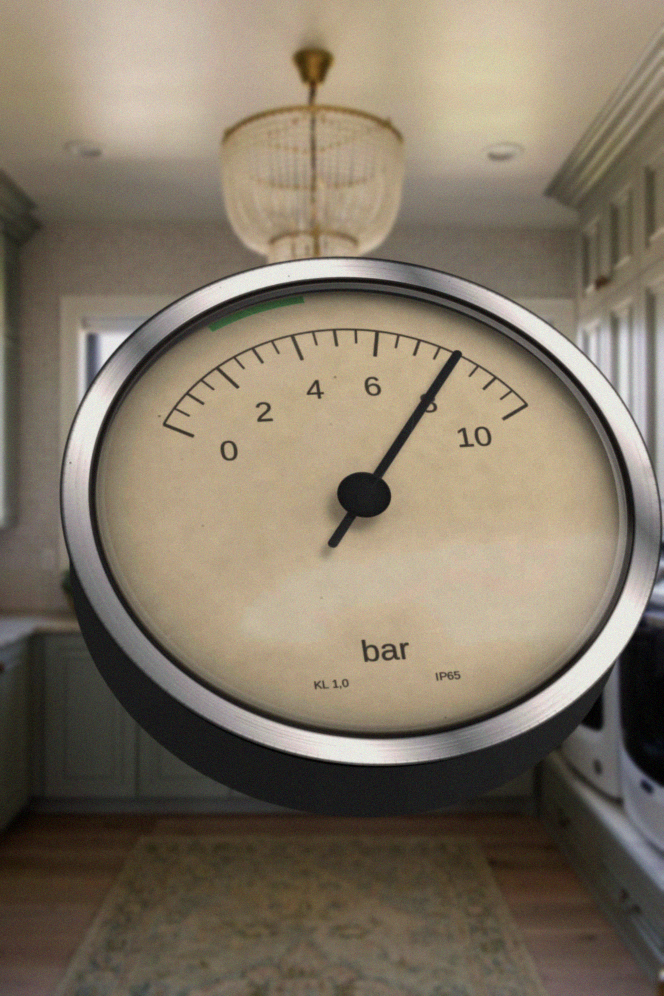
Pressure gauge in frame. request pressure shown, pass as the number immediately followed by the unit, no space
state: 8bar
